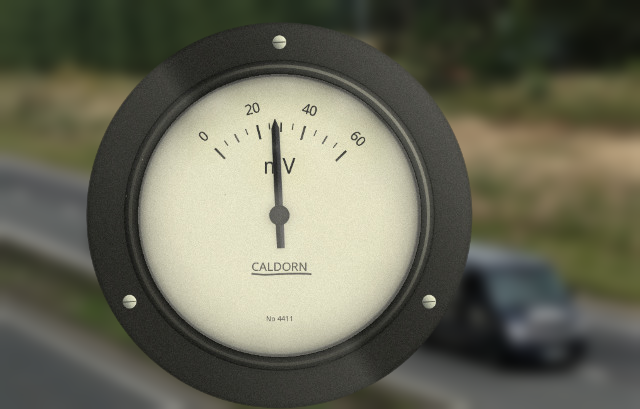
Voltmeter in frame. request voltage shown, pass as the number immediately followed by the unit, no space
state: 27.5mV
